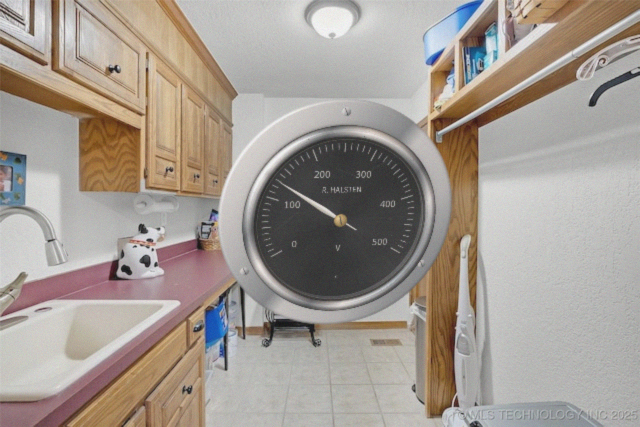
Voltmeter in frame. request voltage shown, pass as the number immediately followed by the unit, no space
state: 130V
